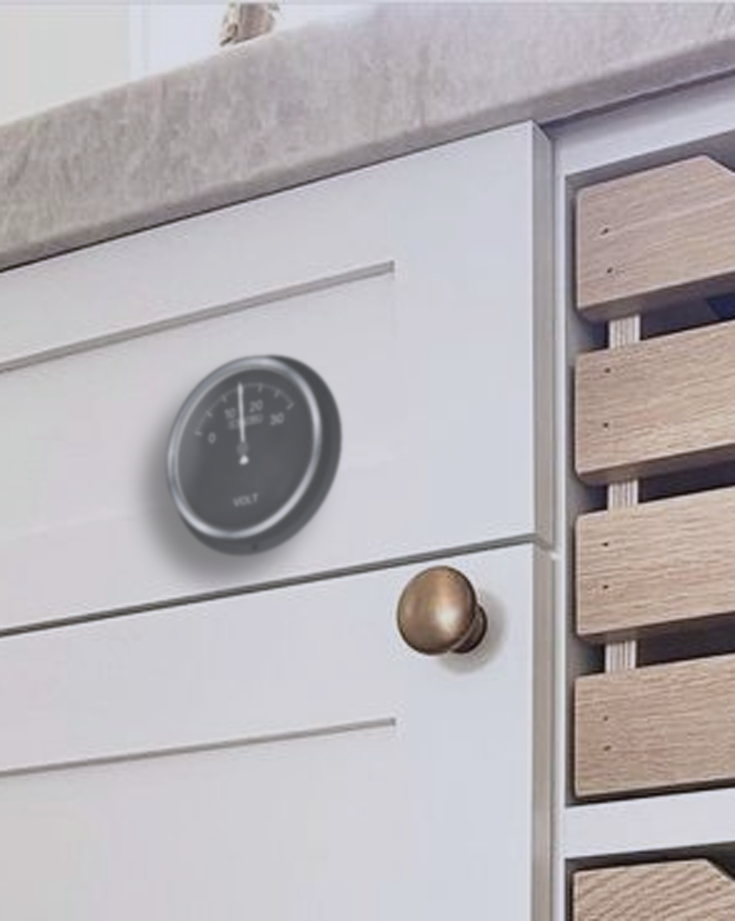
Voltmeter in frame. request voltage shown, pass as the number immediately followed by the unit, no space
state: 15V
